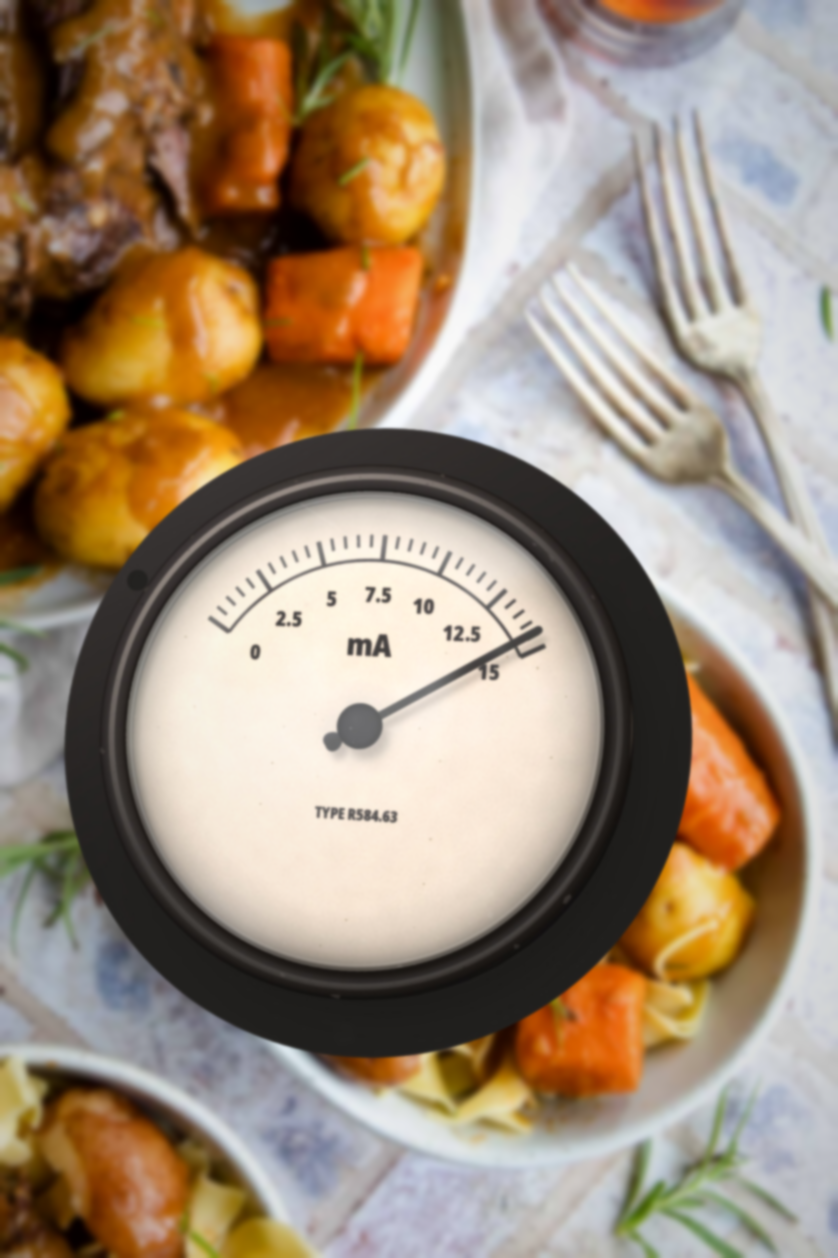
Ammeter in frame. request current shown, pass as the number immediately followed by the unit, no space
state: 14.5mA
